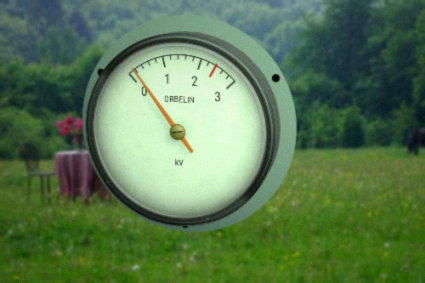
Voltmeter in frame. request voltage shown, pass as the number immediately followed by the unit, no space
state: 0.2kV
